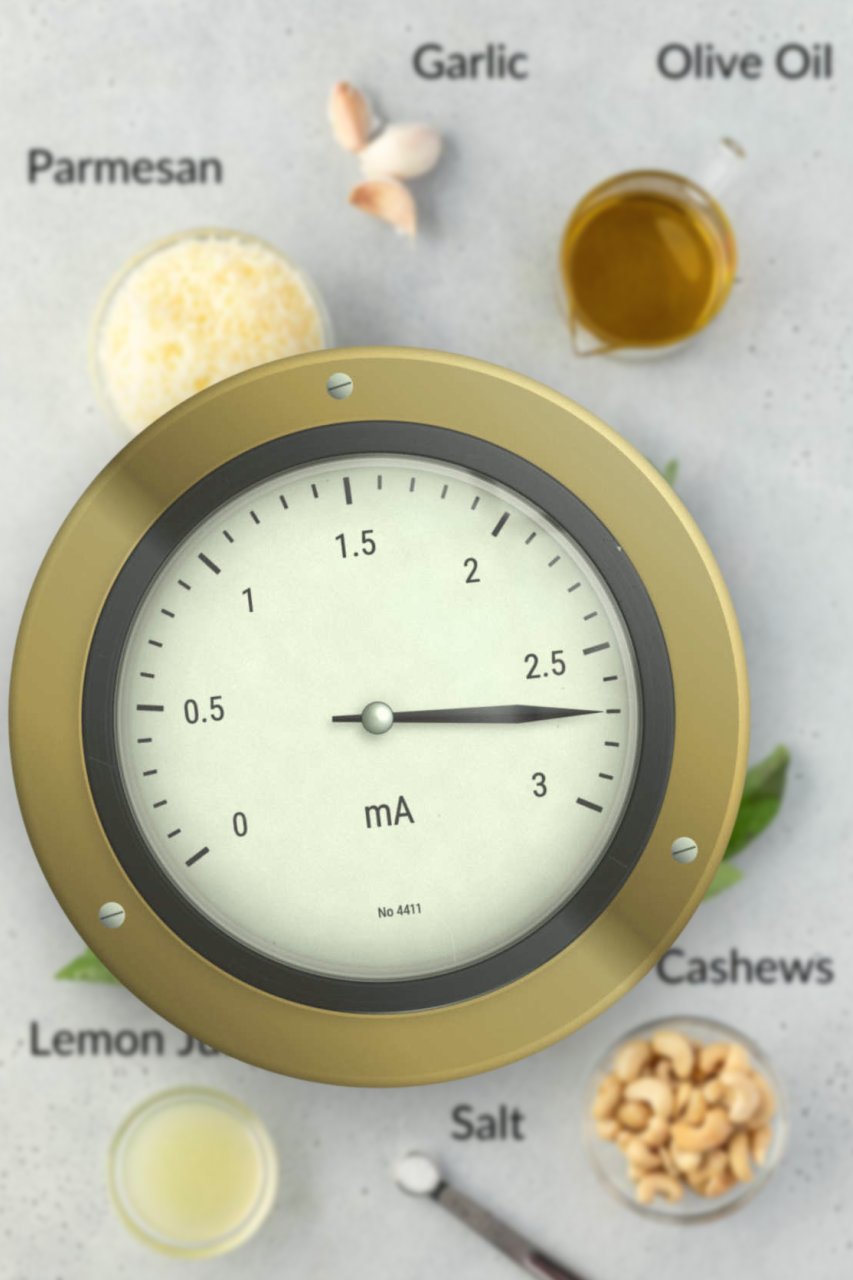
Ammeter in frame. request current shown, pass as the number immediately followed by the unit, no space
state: 2.7mA
